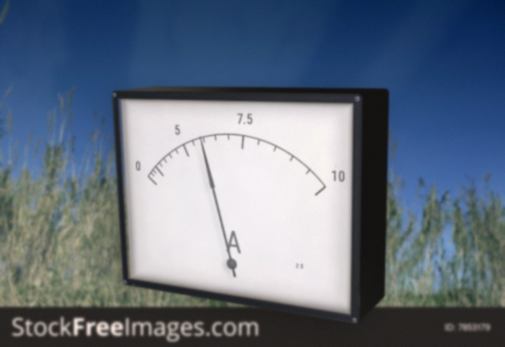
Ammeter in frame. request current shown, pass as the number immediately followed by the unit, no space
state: 6A
